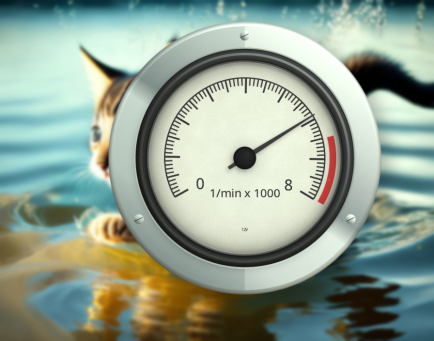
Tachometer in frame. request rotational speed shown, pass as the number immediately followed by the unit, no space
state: 5900rpm
